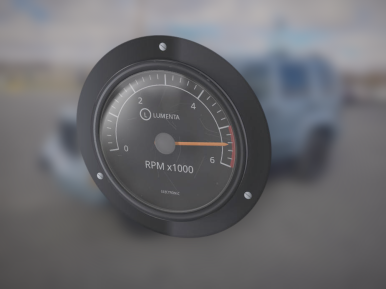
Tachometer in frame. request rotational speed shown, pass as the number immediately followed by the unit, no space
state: 5400rpm
